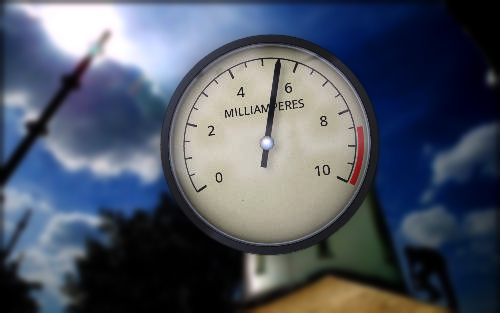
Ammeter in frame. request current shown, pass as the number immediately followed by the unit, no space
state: 5.5mA
